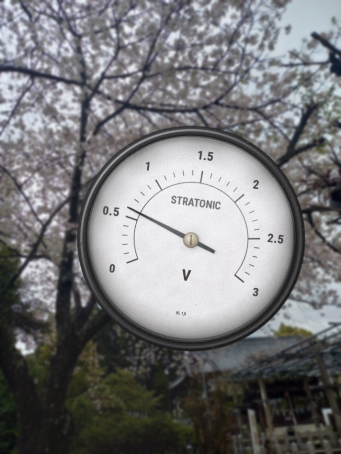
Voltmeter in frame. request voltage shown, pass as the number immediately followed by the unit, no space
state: 0.6V
